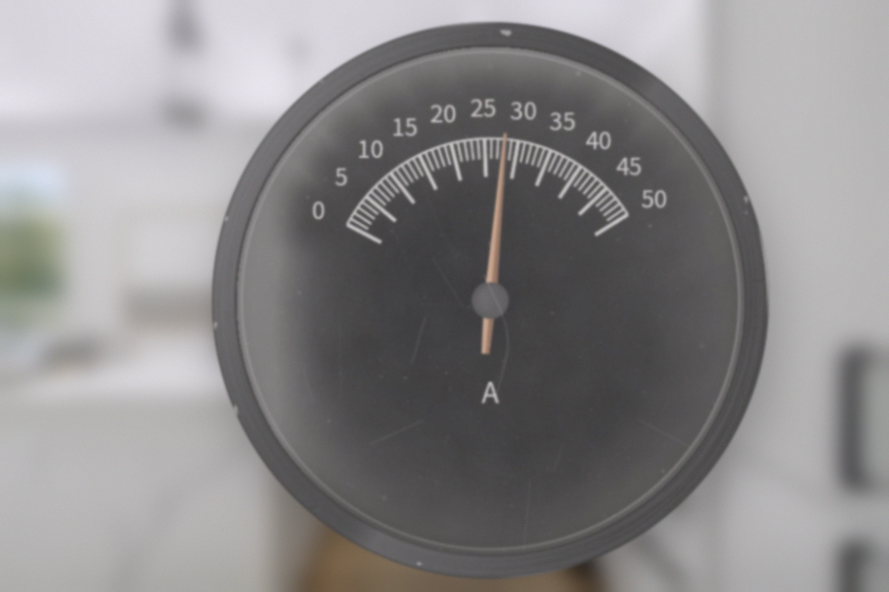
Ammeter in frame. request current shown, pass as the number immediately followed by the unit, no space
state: 28A
